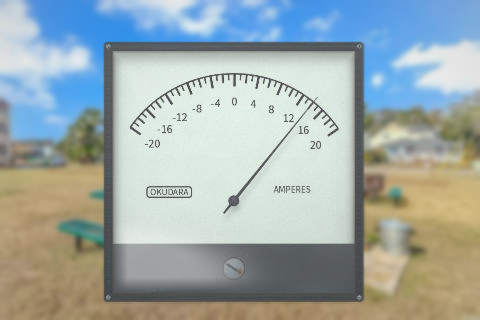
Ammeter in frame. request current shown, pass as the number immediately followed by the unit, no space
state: 14A
